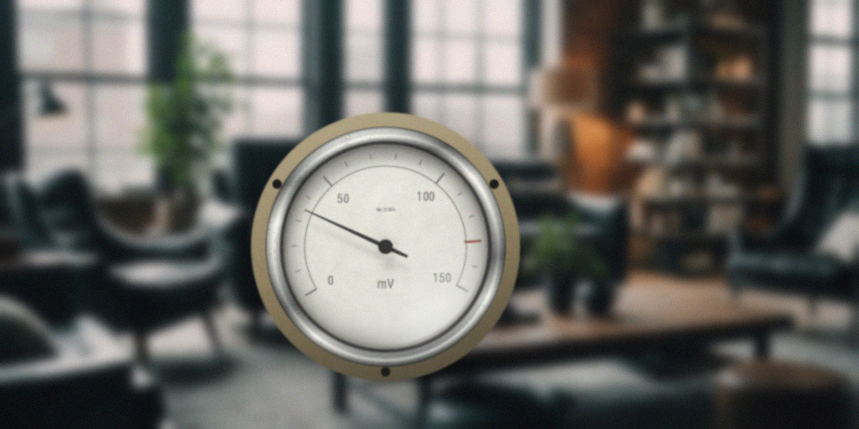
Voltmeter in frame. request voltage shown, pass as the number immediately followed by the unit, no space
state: 35mV
